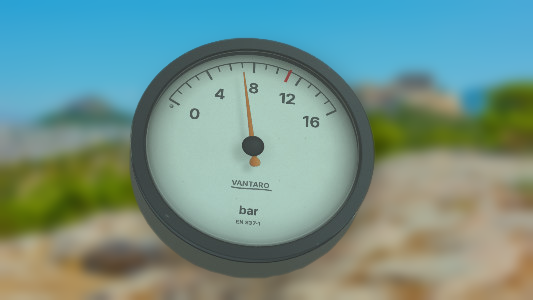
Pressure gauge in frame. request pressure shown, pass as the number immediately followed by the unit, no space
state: 7bar
